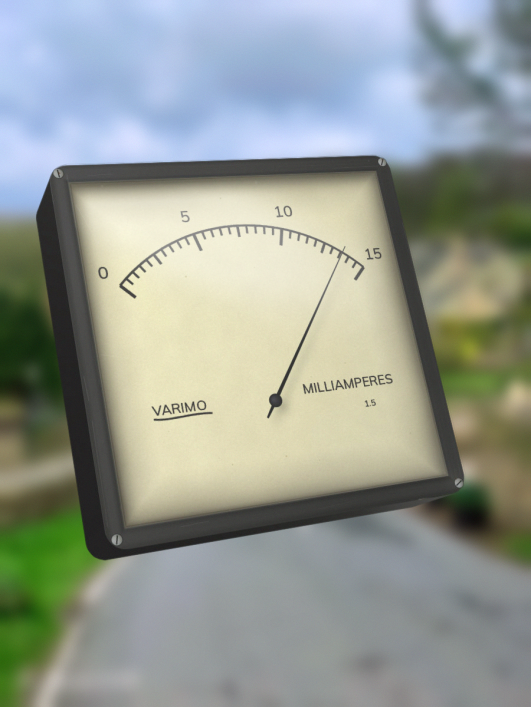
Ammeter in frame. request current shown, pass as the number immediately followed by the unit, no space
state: 13.5mA
